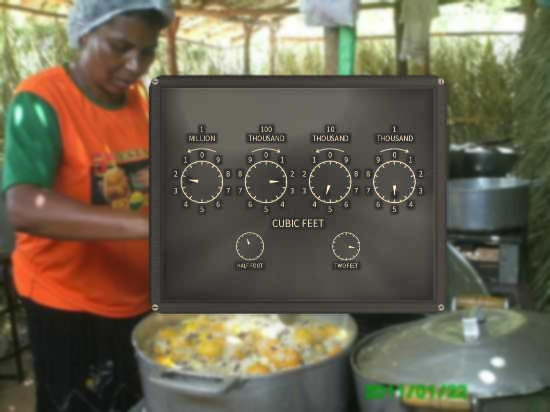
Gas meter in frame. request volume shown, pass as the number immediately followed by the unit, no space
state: 224500ft³
